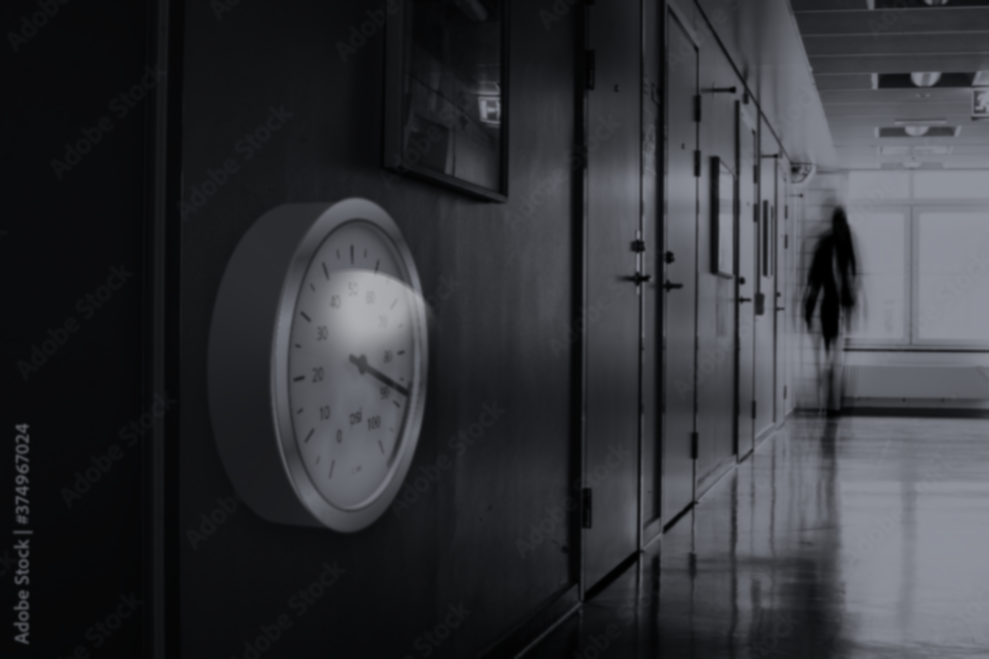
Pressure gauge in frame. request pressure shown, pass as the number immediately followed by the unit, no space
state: 87.5psi
